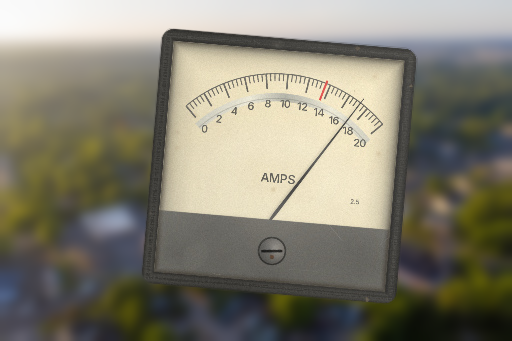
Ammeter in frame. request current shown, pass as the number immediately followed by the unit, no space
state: 17.2A
